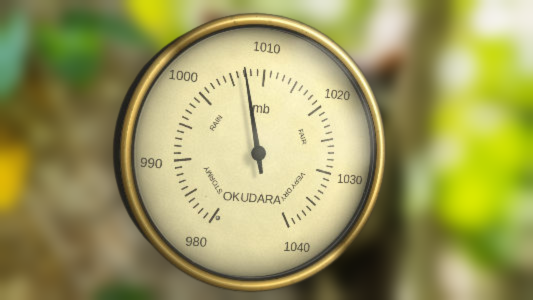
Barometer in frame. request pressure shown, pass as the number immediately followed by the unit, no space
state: 1007mbar
